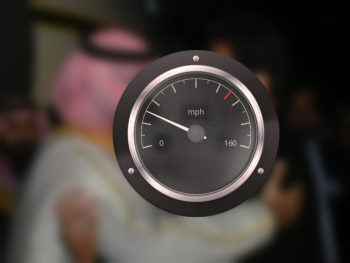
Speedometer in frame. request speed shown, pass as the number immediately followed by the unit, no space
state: 30mph
